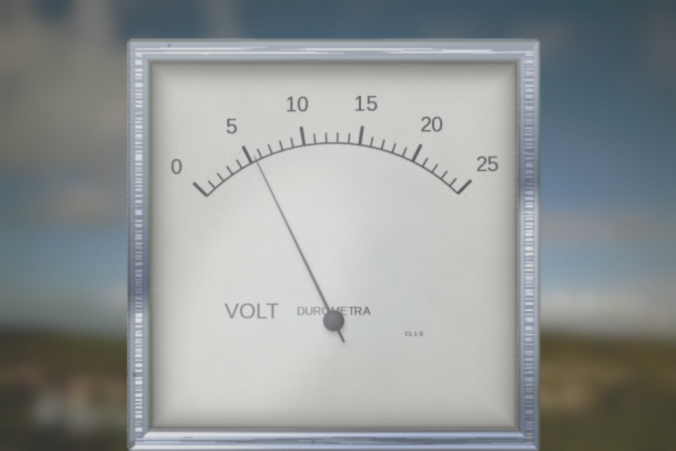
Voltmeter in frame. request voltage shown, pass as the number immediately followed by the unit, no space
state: 5.5V
